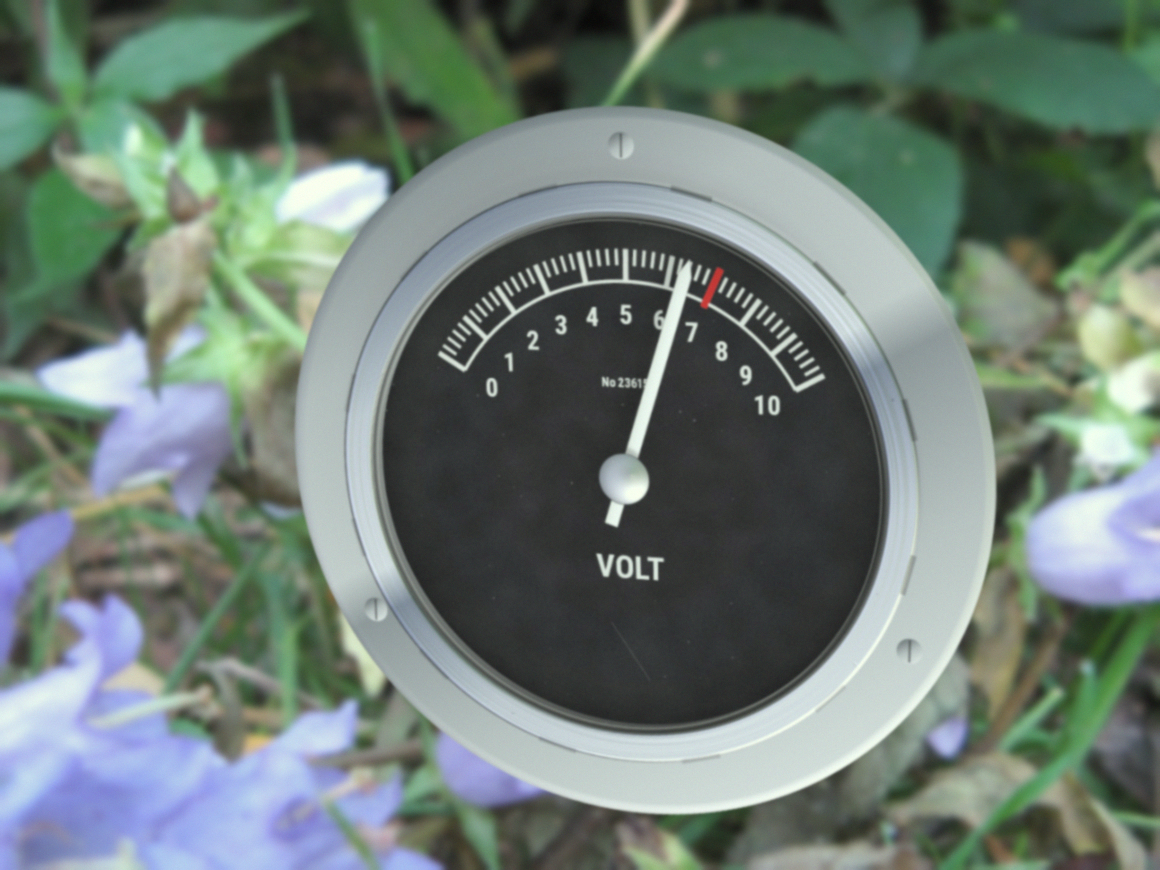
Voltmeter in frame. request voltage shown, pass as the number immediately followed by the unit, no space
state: 6.4V
